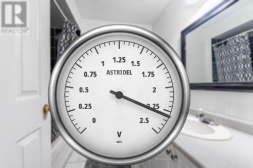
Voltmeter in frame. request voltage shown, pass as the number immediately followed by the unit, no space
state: 2.3V
